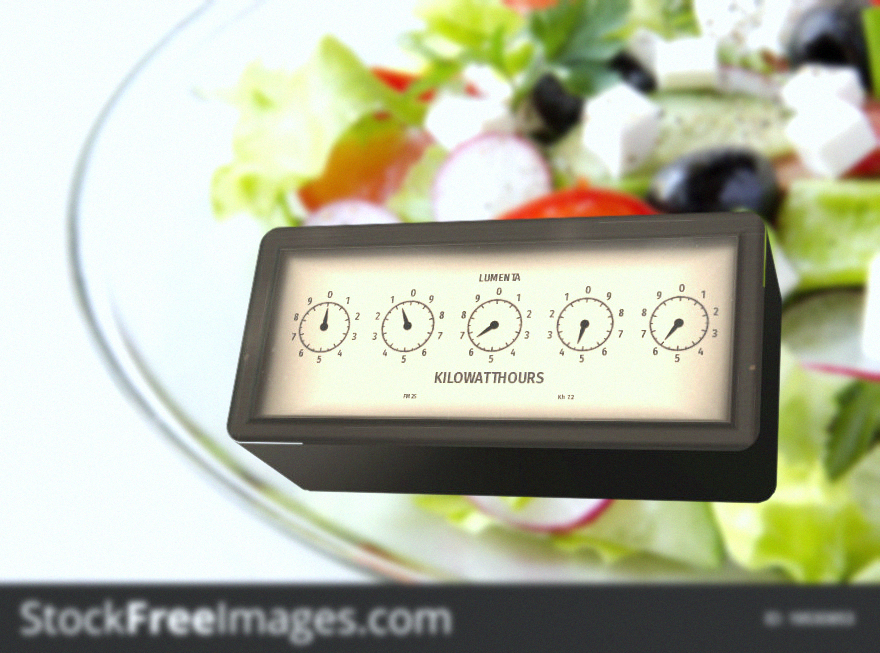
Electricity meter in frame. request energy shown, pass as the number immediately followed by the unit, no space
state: 646kWh
